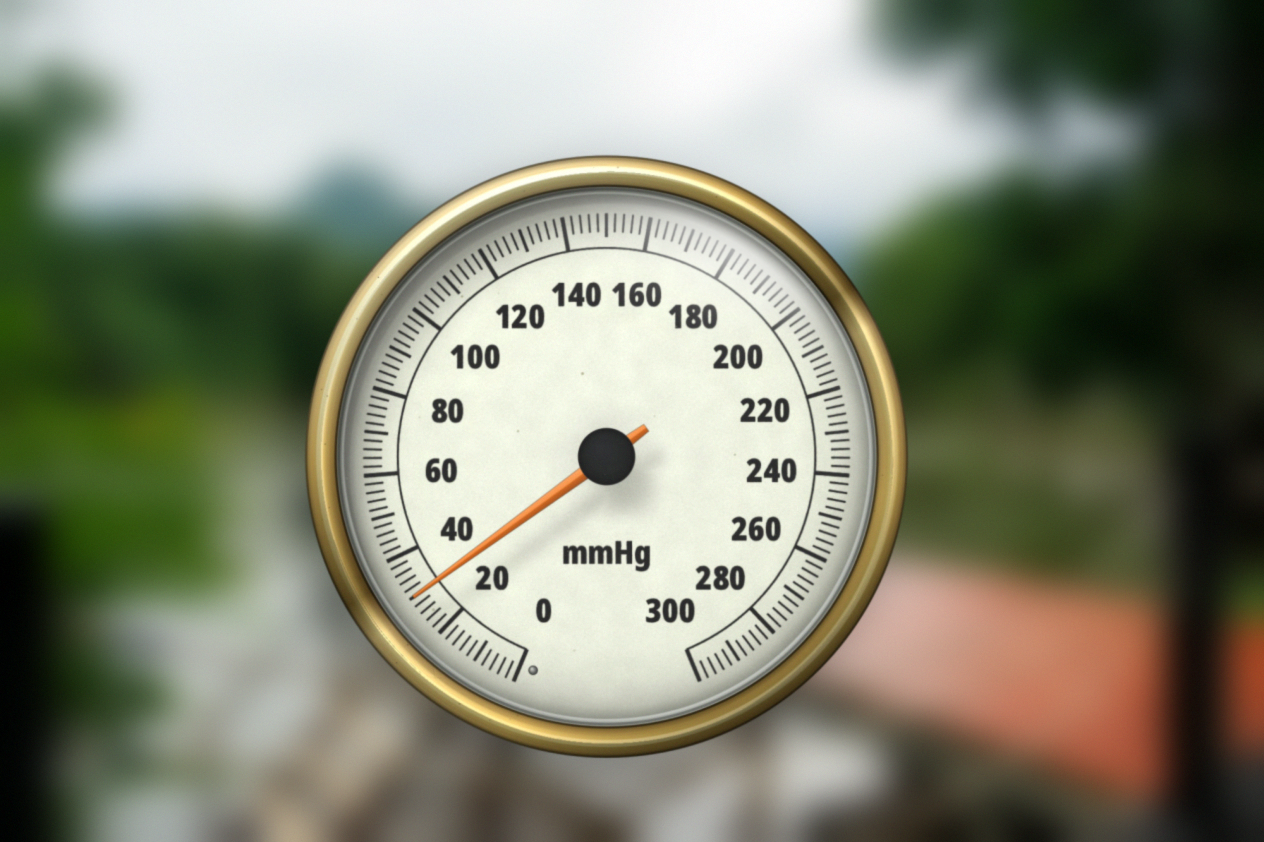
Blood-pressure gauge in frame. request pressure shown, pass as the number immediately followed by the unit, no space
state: 30mmHg
